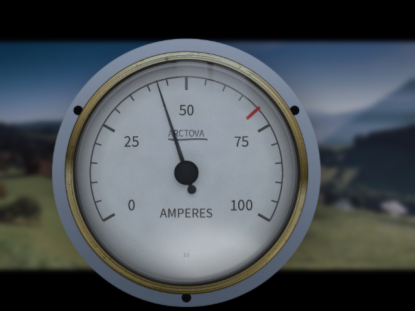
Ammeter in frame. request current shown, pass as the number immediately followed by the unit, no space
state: 42.5A
